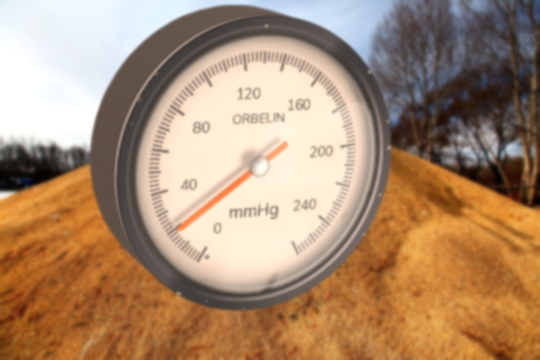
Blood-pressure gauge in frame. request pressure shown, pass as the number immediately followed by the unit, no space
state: 20mmHg
